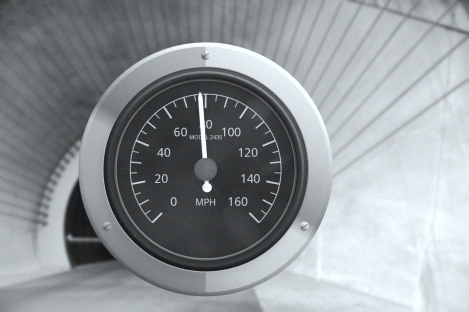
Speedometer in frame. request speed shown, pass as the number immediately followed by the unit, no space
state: 77.5mph
